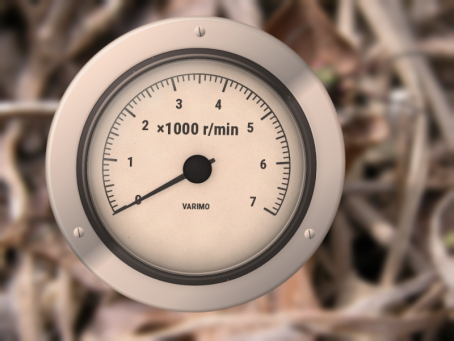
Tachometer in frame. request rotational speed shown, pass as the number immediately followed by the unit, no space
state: 0rpm
